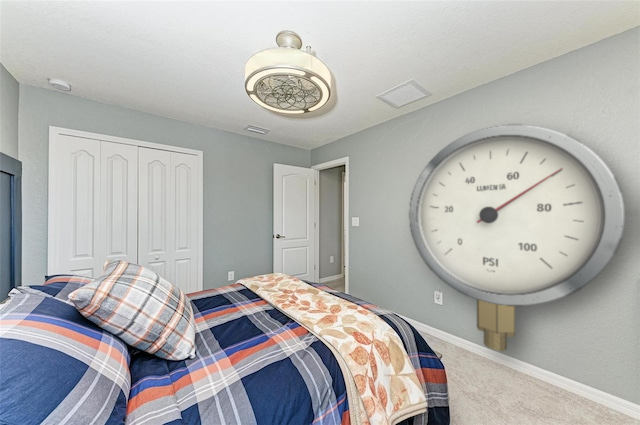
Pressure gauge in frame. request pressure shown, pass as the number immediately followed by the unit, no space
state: 70psi
